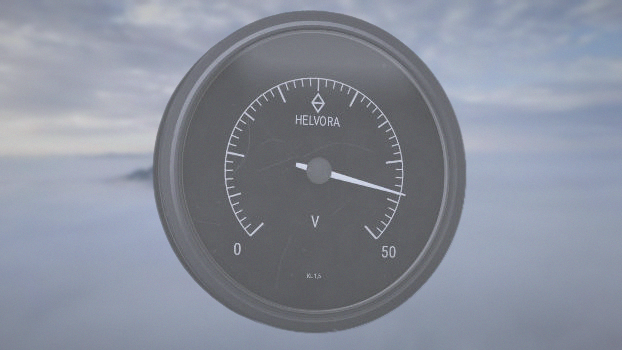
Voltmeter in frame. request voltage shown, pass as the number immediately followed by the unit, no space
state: 44V
